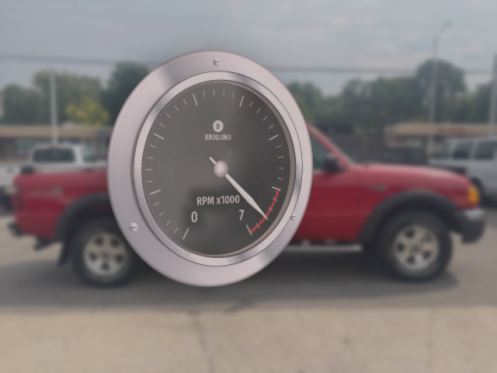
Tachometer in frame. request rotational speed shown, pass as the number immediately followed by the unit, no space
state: 6600rpm
